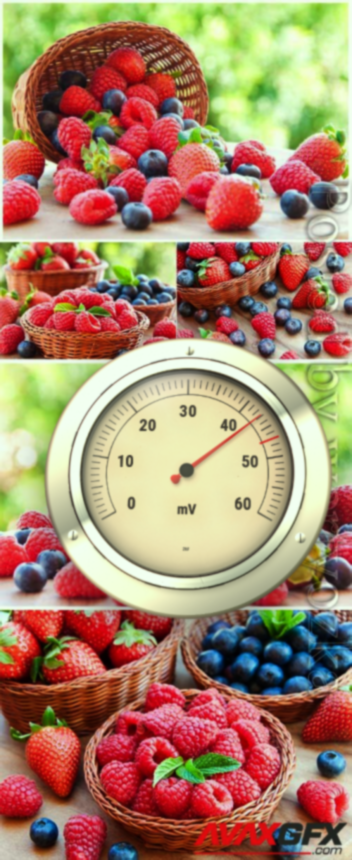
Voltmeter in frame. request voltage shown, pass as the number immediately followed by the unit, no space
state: 43mV
